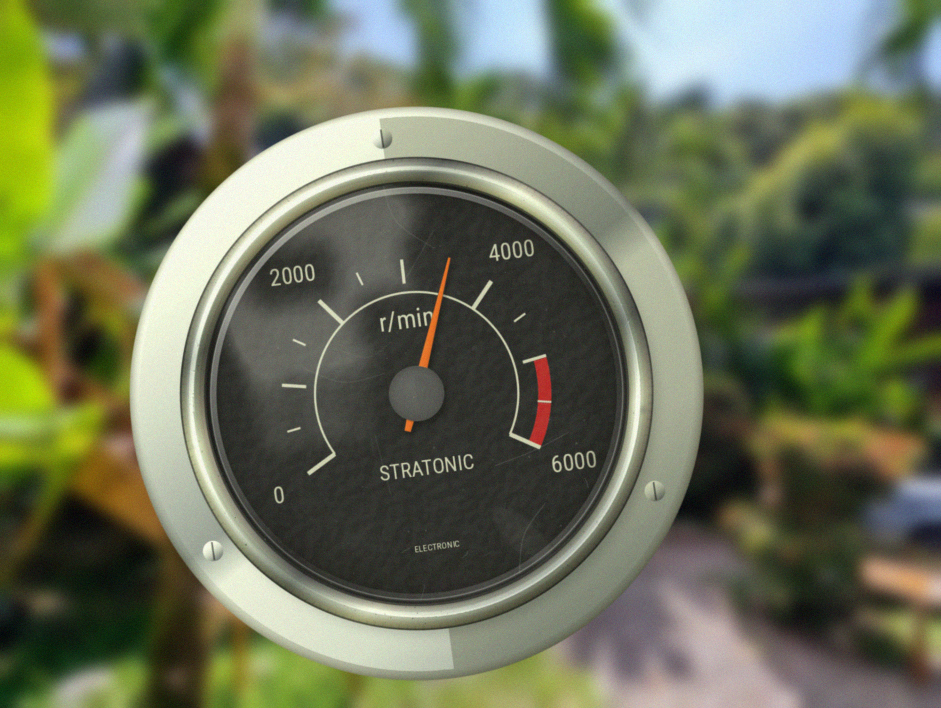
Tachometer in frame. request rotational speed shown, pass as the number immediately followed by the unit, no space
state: 3500rpm
